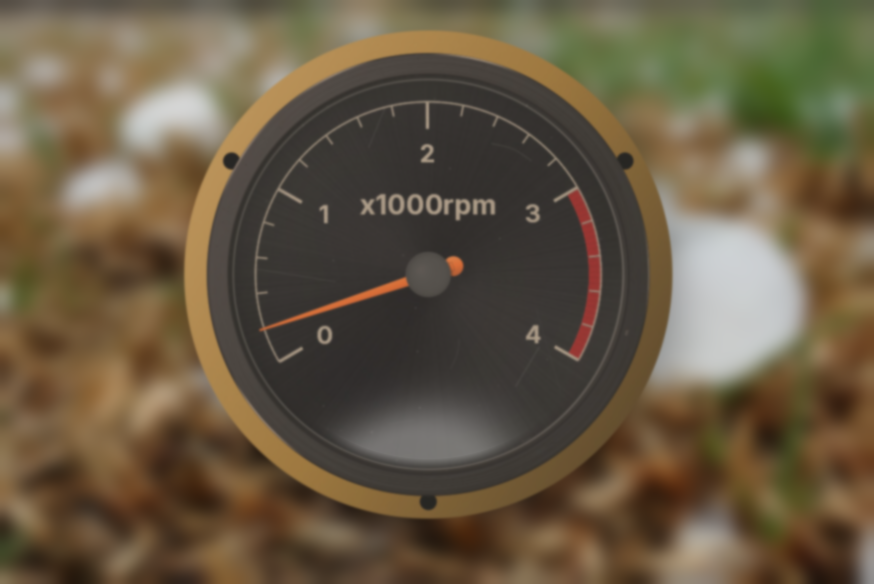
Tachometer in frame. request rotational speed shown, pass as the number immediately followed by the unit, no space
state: 200rpm
